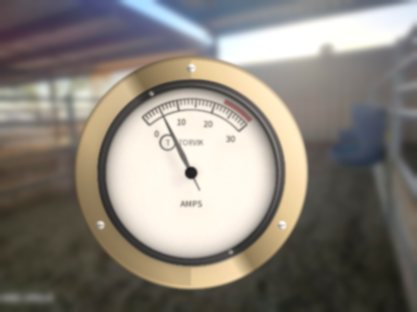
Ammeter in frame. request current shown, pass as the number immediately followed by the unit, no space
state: 5A
